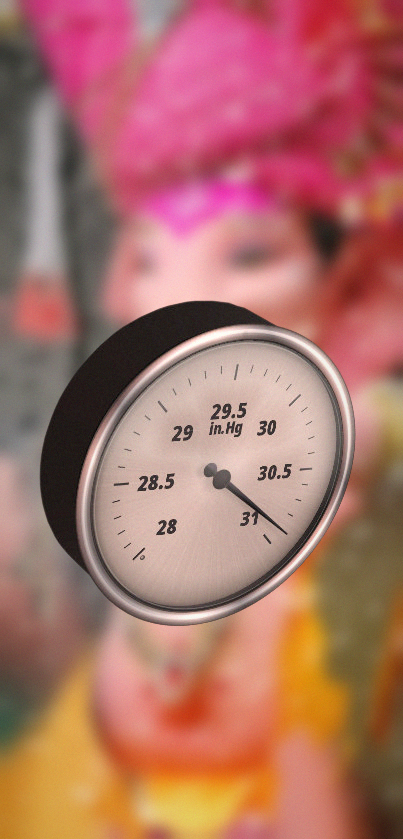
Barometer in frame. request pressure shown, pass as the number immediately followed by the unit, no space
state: 30.9inHg
